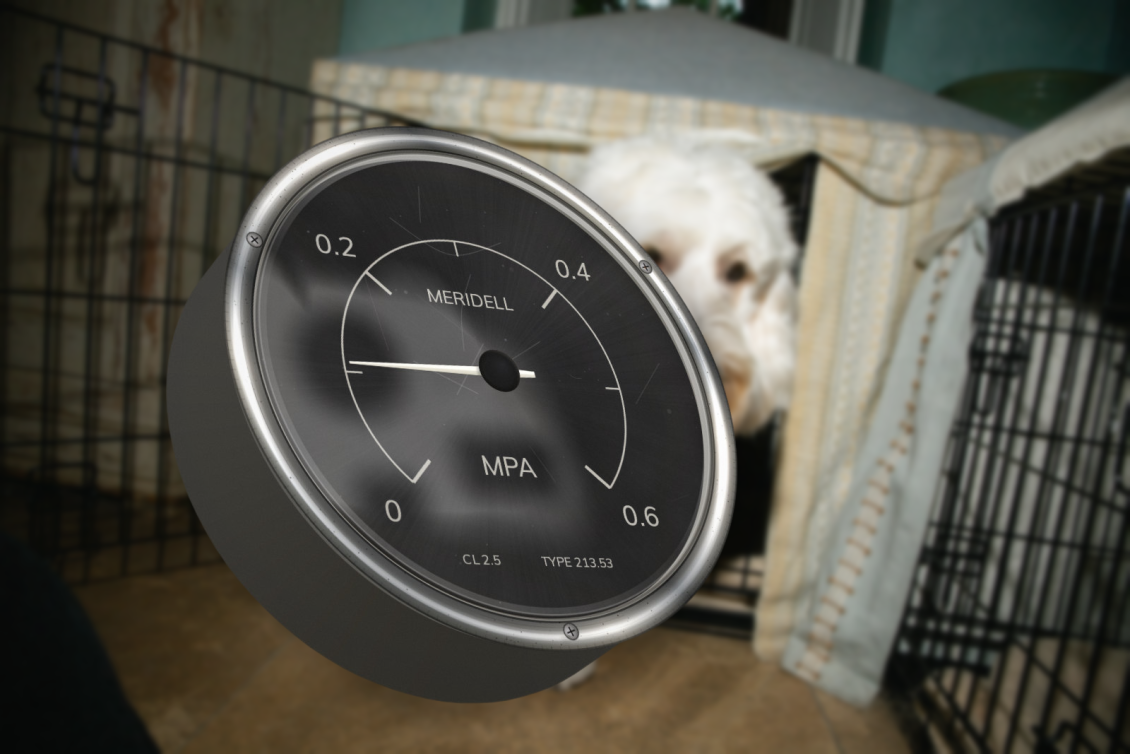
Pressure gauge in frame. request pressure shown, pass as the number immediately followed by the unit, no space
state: 0.1MPa
